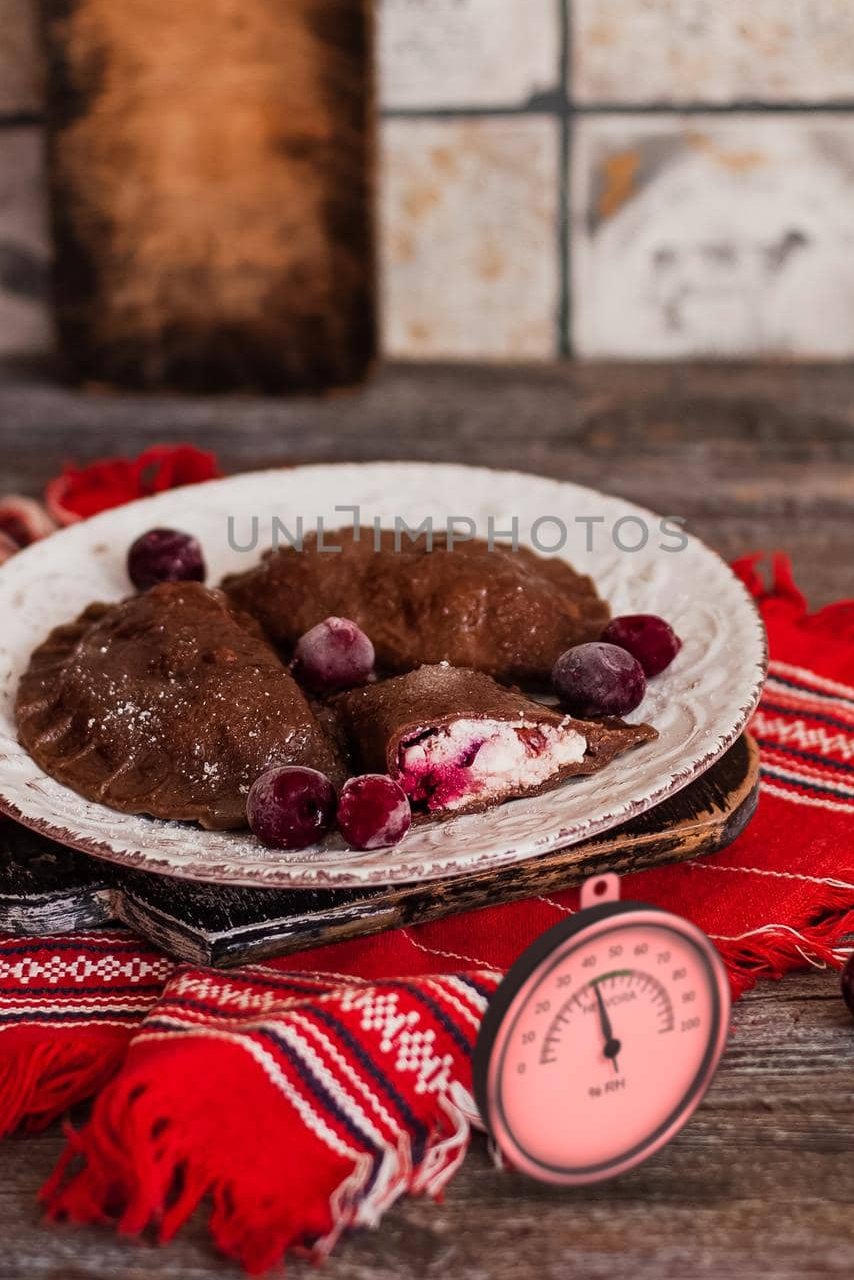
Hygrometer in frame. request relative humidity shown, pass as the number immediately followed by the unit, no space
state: 40%
